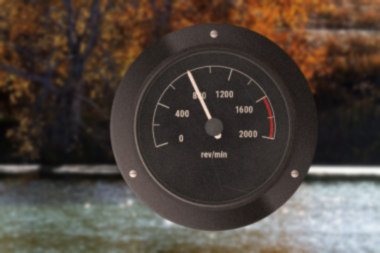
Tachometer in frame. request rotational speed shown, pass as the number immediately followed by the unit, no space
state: 800rpm
